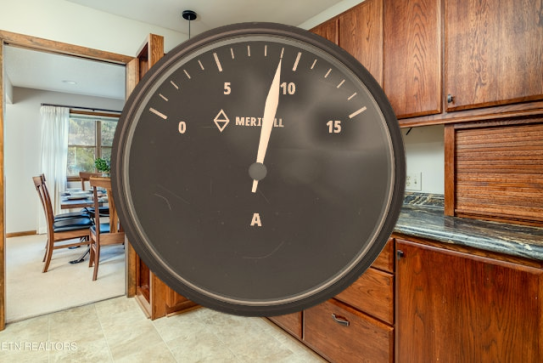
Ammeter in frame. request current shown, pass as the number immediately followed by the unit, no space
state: 9A
